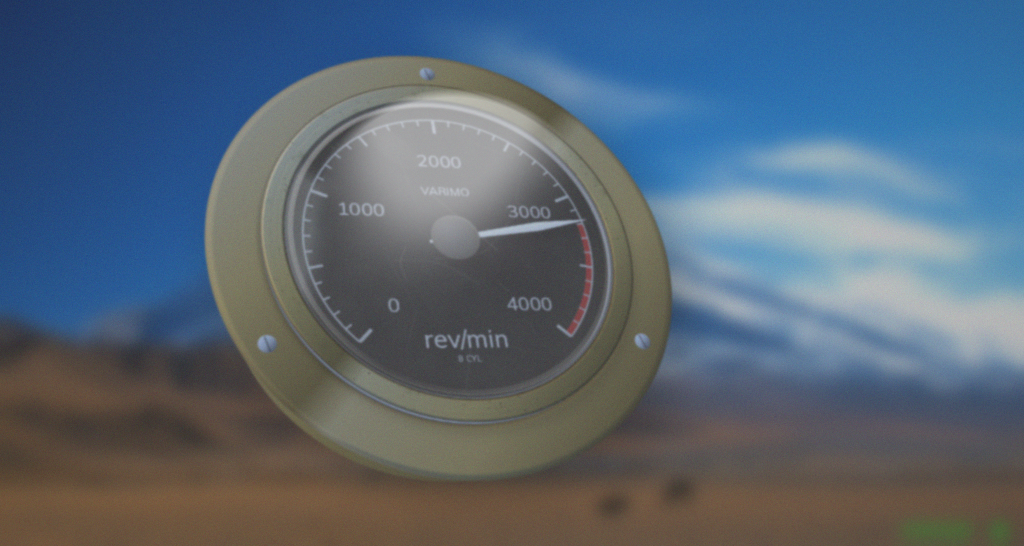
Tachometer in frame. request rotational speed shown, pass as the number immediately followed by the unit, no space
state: 3200rpm
